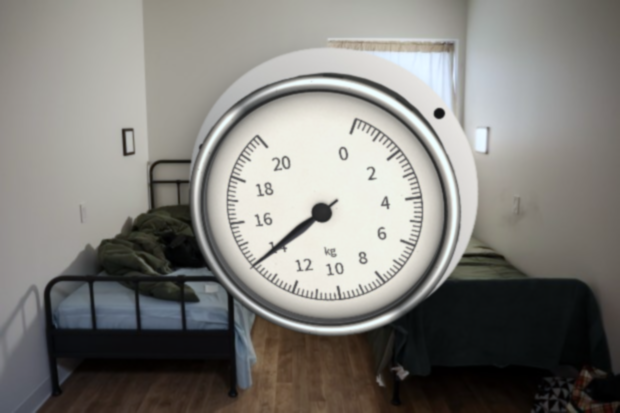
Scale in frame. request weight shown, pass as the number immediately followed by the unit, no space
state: 14kg
